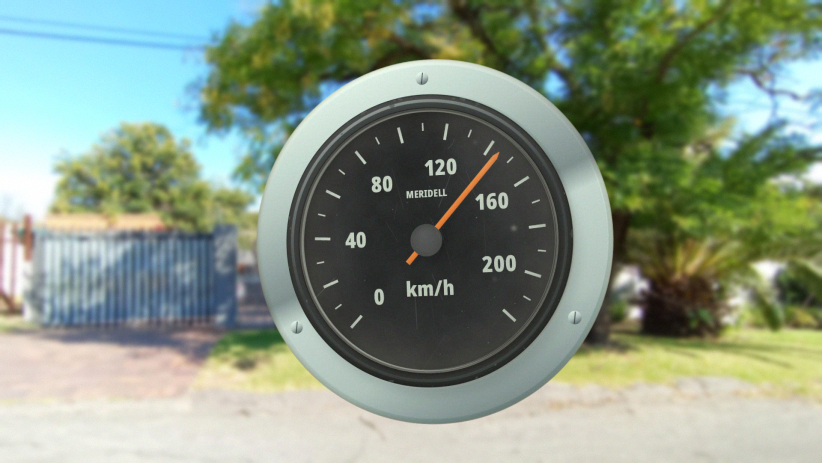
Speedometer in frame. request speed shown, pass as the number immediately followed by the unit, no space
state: 145km/h
